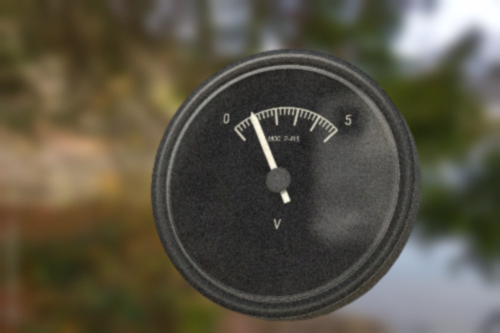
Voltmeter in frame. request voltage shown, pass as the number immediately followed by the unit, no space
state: 1V
